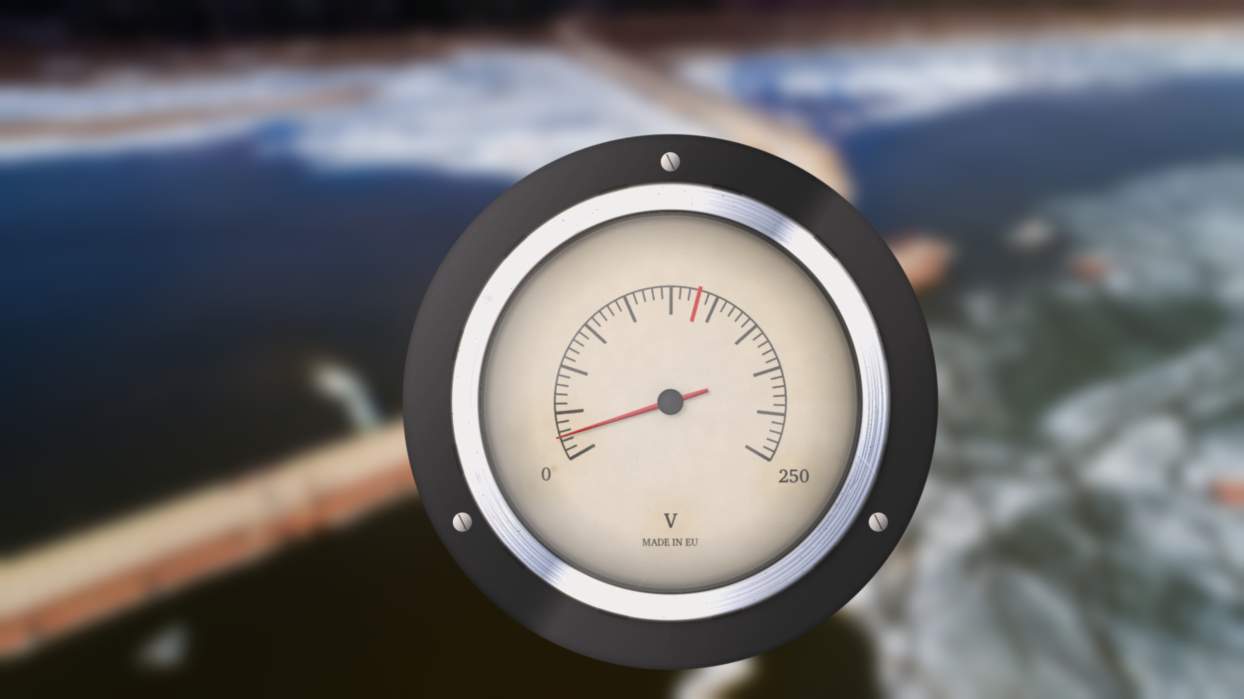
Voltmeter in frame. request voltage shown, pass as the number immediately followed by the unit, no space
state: 12.5V
